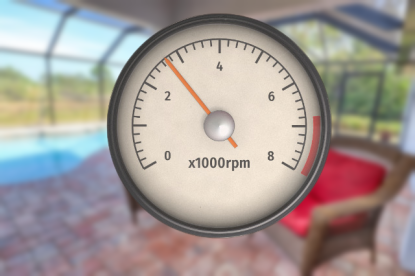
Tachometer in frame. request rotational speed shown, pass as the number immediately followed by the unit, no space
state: 2700rpm
